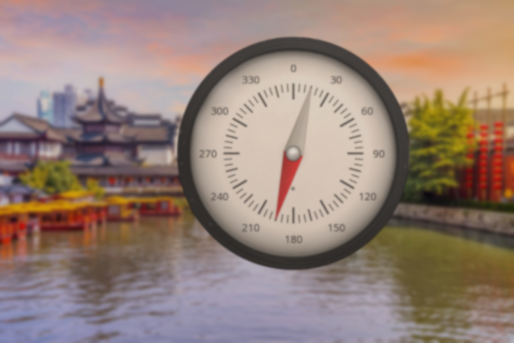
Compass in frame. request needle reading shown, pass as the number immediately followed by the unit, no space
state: 195°
